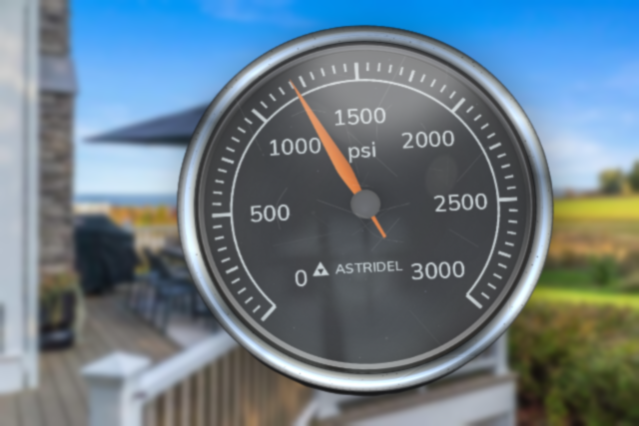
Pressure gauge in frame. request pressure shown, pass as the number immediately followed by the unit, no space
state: 1200psi
